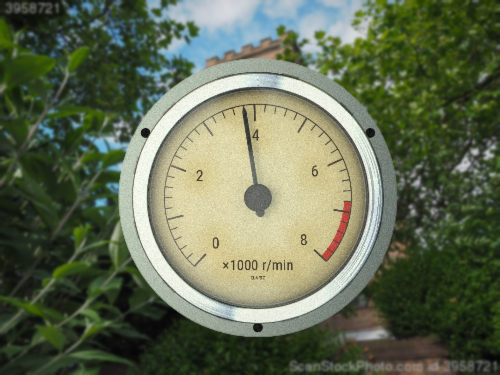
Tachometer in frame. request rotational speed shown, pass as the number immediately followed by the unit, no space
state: 3800rpm
